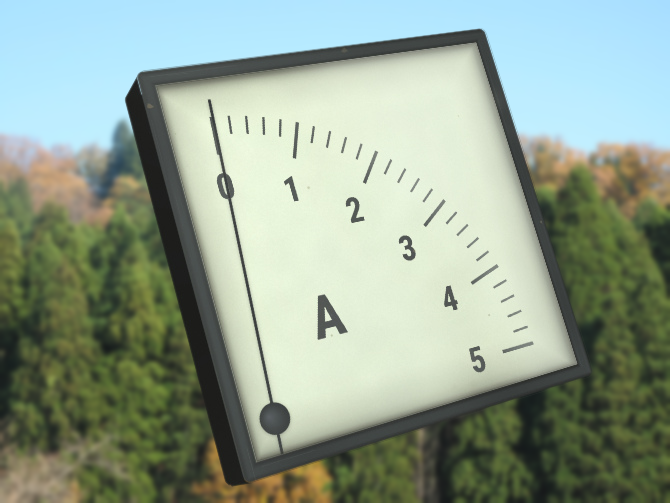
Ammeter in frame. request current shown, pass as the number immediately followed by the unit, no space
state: 0A
